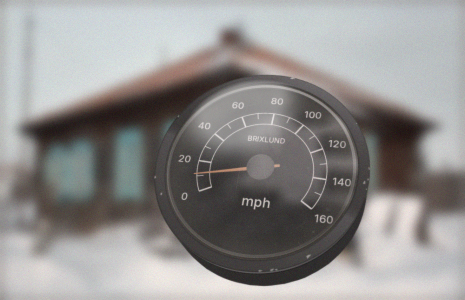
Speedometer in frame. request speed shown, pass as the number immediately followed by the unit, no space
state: 10mph
